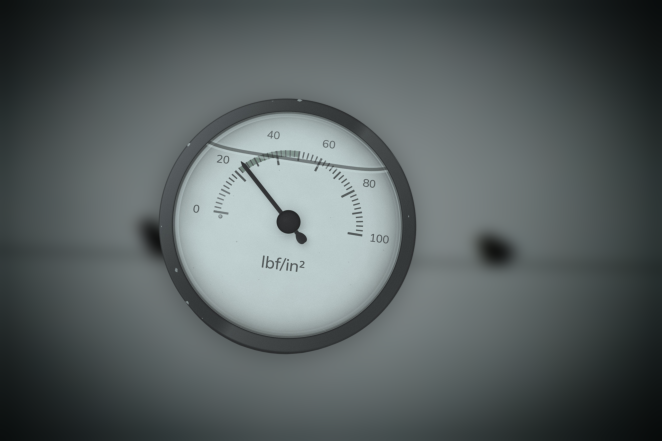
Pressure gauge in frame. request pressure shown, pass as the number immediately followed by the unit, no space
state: 24psi
